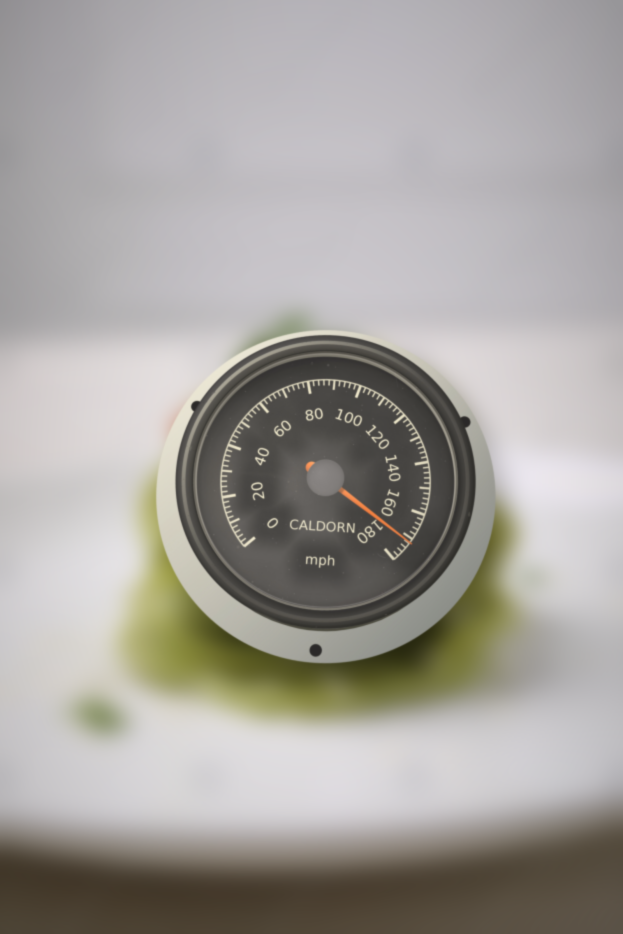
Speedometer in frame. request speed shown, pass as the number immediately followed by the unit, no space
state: 172mph
